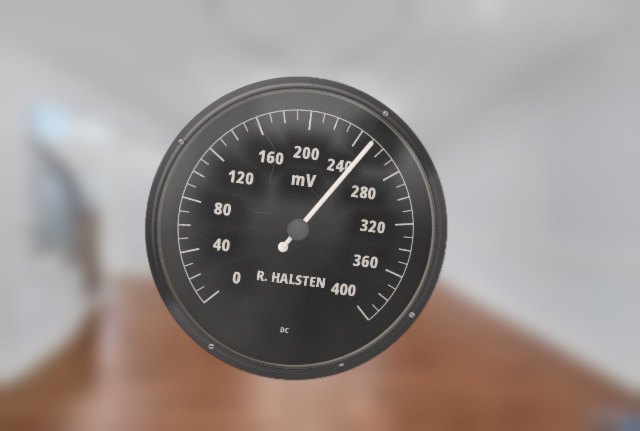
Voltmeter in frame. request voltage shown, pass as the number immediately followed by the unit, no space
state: 250mV
